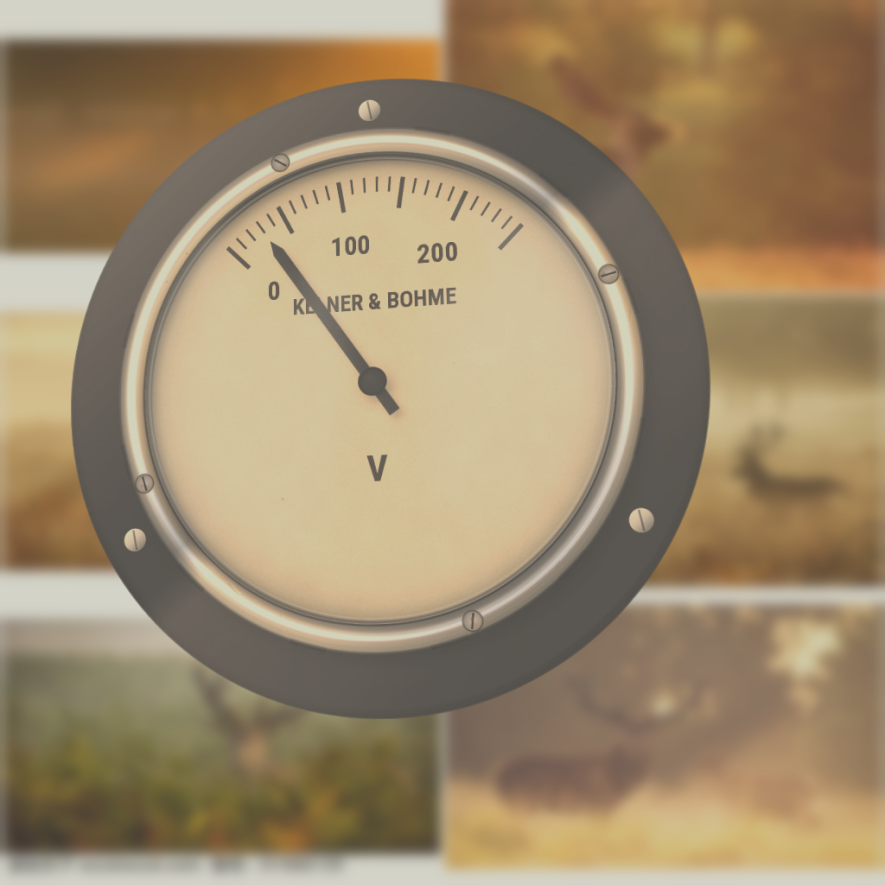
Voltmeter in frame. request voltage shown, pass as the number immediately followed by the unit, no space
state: 30V
